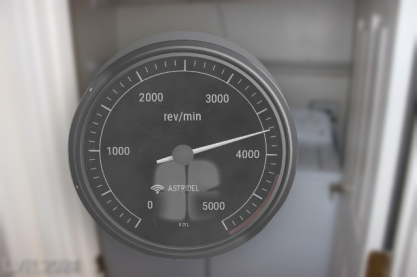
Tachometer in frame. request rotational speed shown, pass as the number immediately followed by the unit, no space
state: 3700rpm
